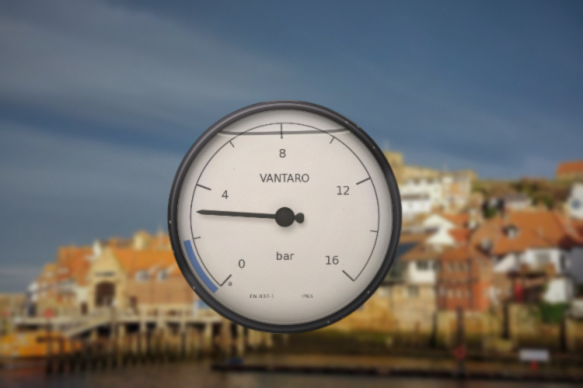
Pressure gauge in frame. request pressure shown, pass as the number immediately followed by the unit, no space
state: 3bar
